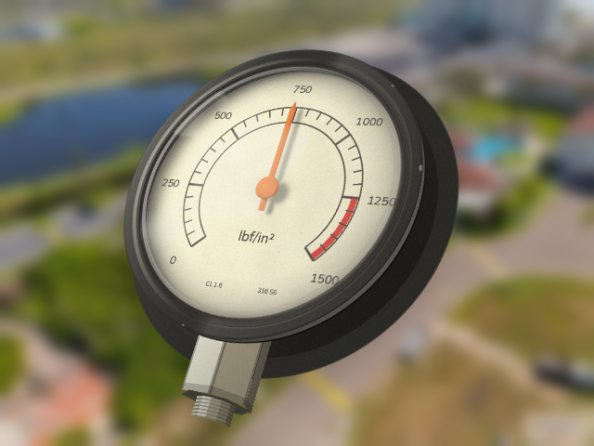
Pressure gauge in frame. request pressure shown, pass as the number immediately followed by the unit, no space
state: 750psi
